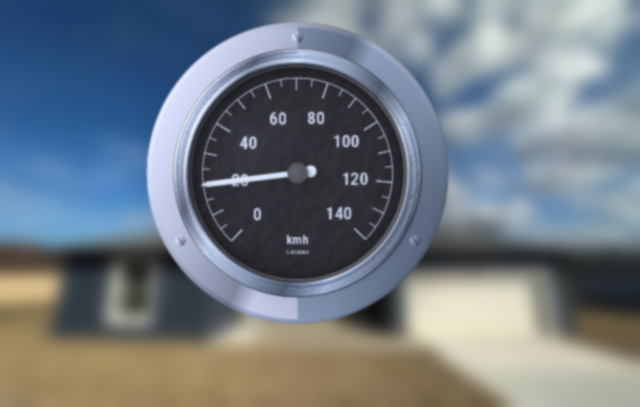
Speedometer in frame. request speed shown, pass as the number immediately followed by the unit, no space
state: 20km/h
